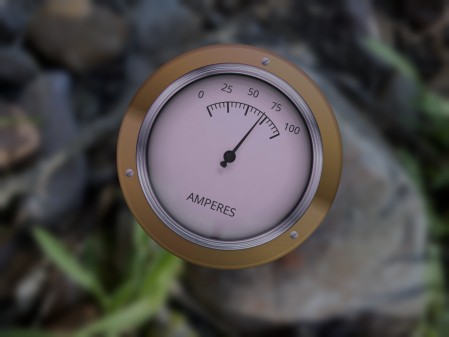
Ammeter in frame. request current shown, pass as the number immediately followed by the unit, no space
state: 70A
